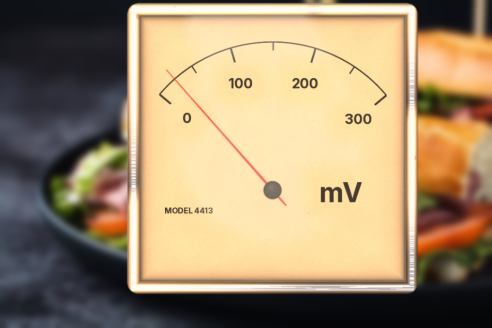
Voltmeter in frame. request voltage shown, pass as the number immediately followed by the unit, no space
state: 25mV
